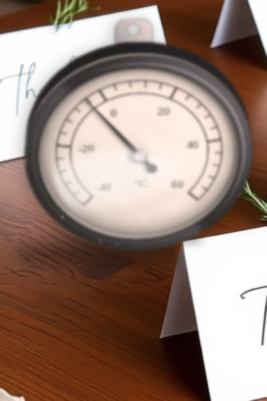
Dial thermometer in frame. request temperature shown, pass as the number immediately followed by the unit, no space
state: -4°C
